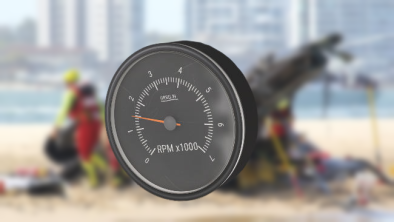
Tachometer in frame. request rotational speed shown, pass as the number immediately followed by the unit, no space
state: 1500rpm
